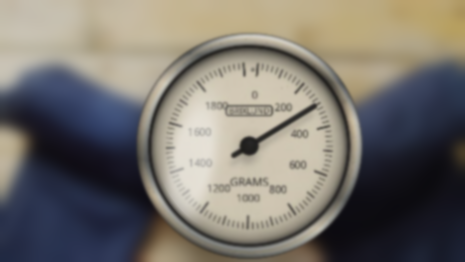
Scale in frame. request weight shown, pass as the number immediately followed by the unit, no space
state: 300g
